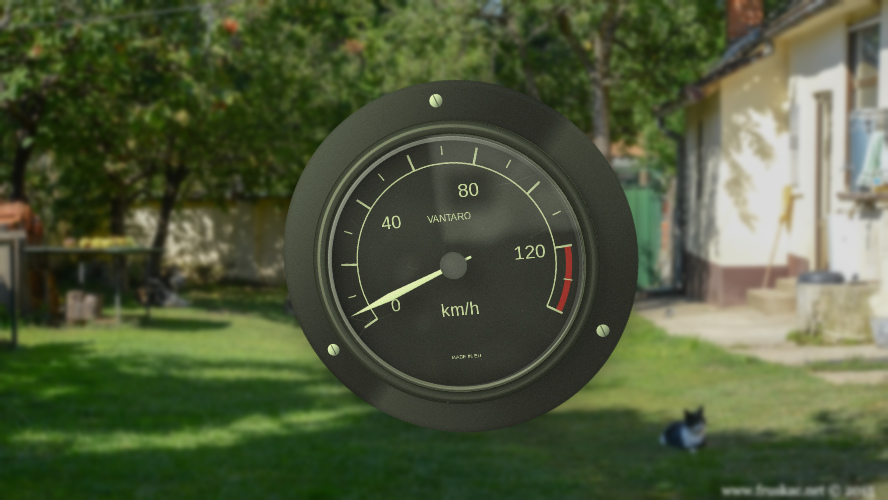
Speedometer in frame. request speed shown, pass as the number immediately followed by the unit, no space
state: 5km/h
